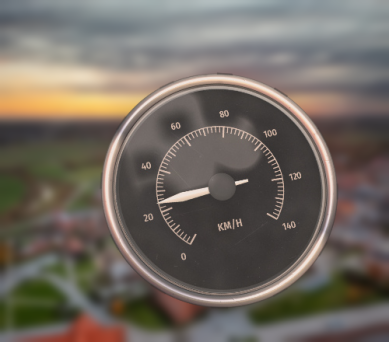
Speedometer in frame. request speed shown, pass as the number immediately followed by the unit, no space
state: 24km/h
